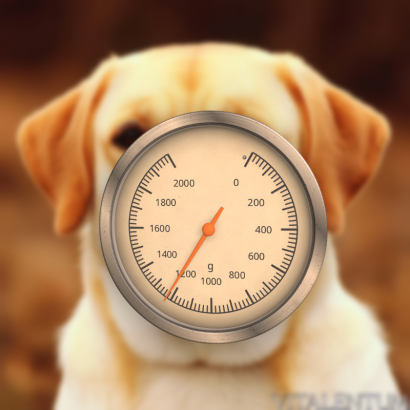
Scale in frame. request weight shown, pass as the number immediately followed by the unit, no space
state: 1220g
